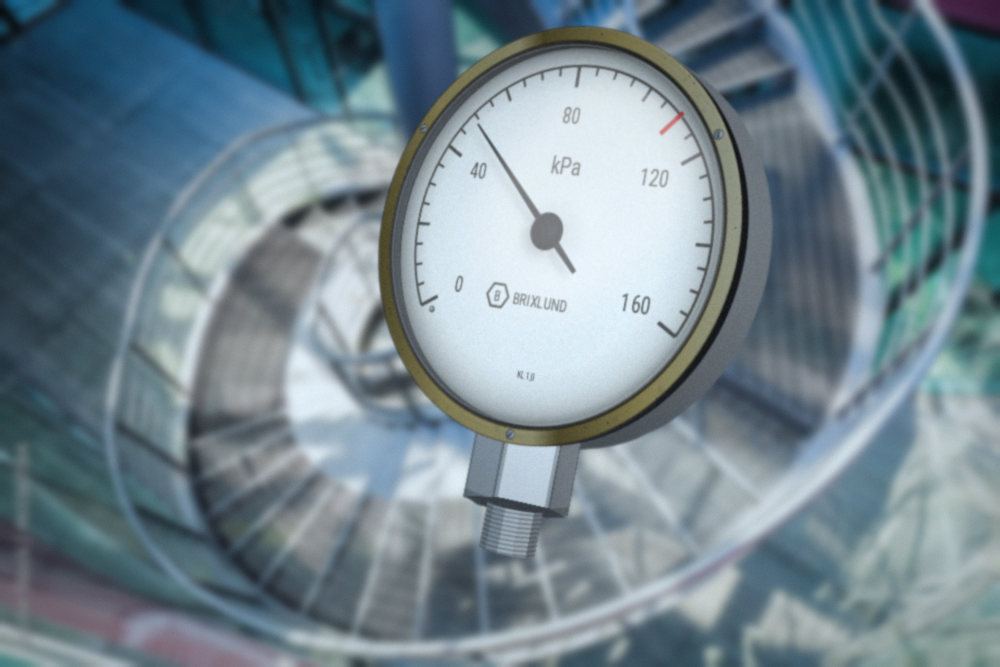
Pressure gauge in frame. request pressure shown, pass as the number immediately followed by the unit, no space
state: 50kPa
